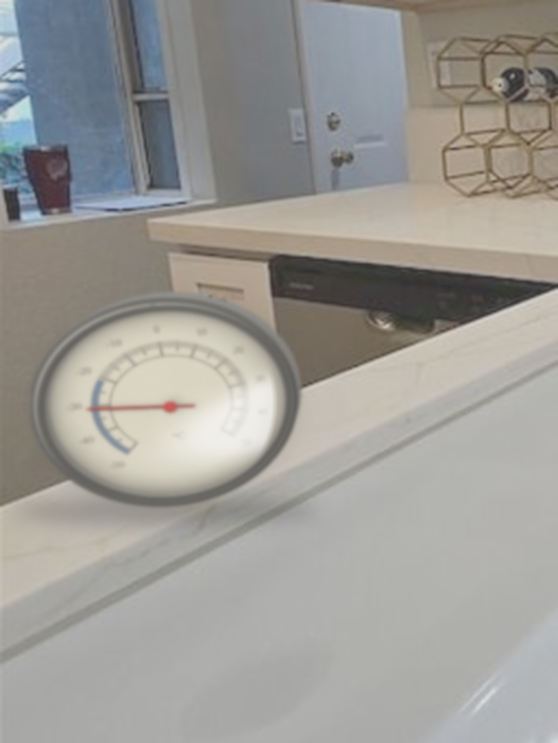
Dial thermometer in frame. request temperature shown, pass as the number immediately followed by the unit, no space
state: -30°C
